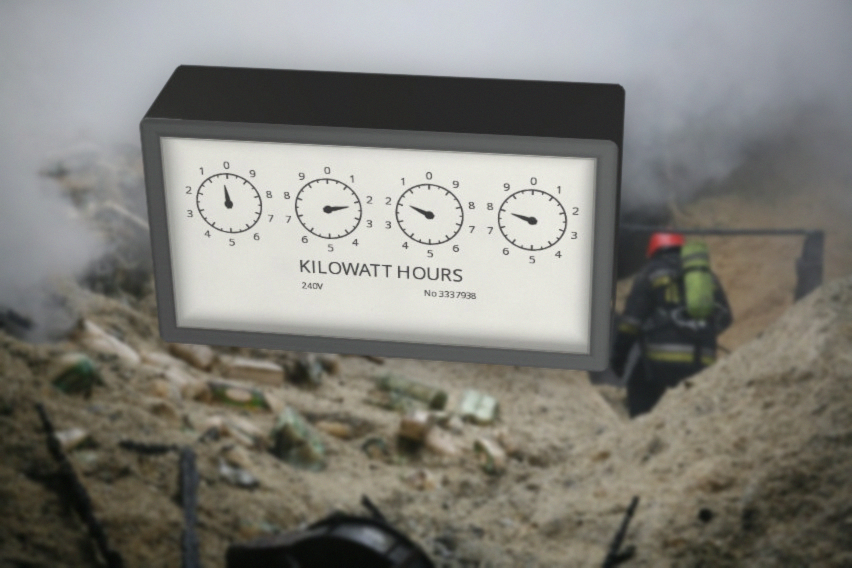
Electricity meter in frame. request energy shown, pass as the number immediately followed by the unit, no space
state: 218kWh
